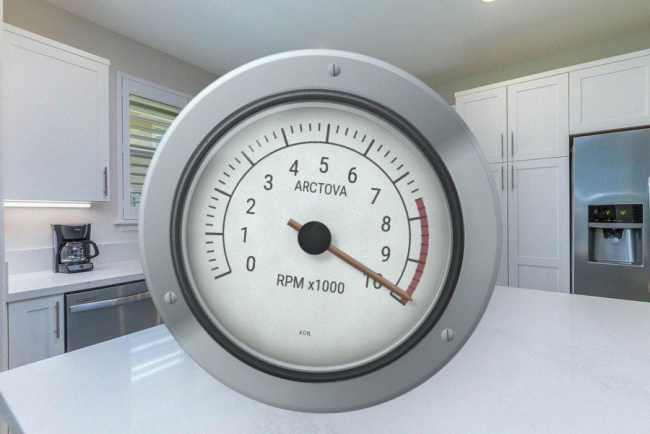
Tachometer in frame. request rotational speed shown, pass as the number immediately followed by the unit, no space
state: 9800rpm
